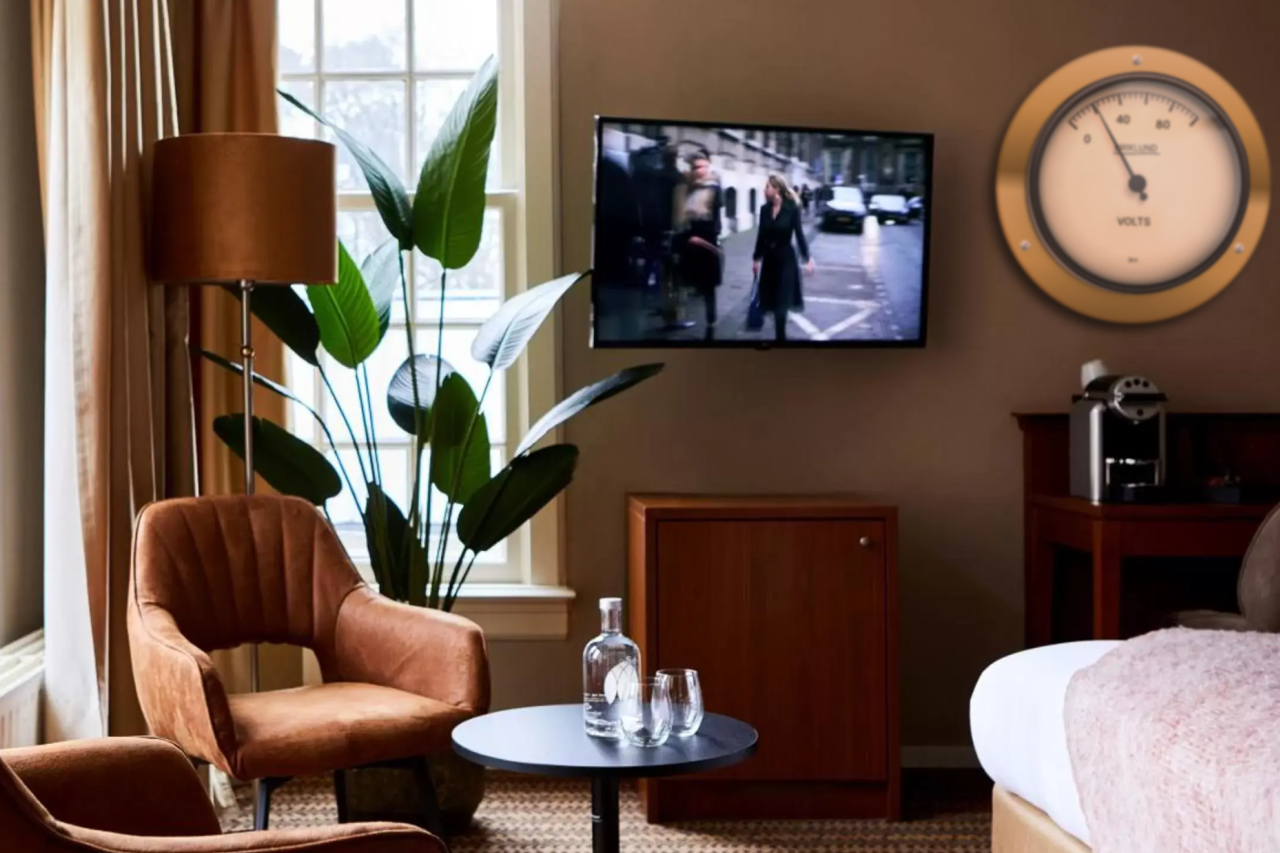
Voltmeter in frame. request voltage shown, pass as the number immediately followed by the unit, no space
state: 20V
